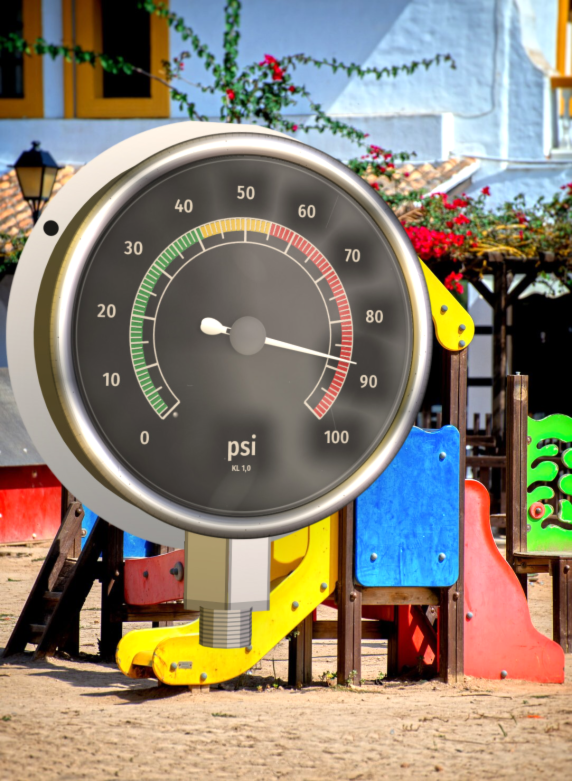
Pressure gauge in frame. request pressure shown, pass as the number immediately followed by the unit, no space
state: 88psi
